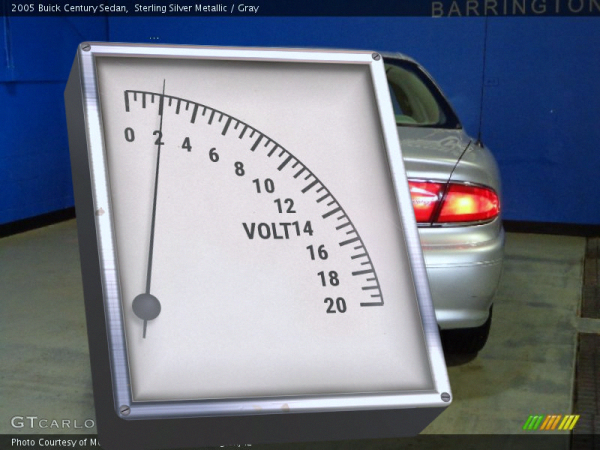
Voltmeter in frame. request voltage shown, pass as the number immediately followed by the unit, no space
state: 2V
